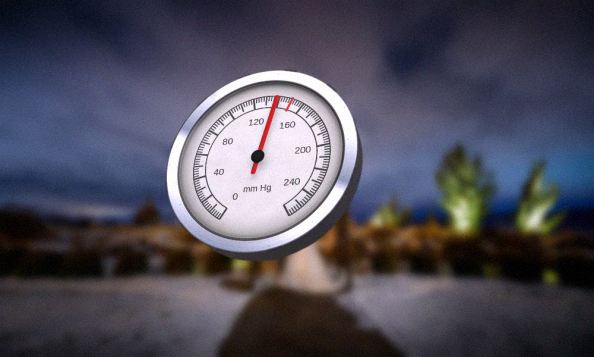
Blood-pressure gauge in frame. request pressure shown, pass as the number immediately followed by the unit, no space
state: 140mmHg
